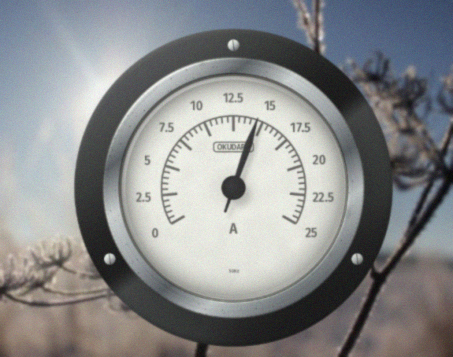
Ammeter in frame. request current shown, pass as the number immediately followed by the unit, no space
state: 14.5A
